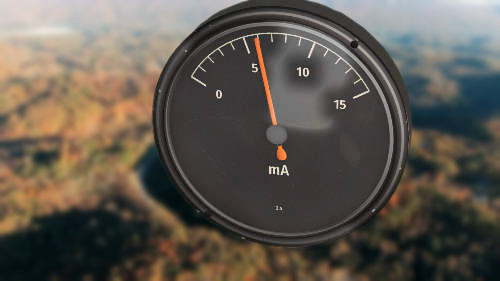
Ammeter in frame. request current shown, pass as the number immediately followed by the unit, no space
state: 6mA
